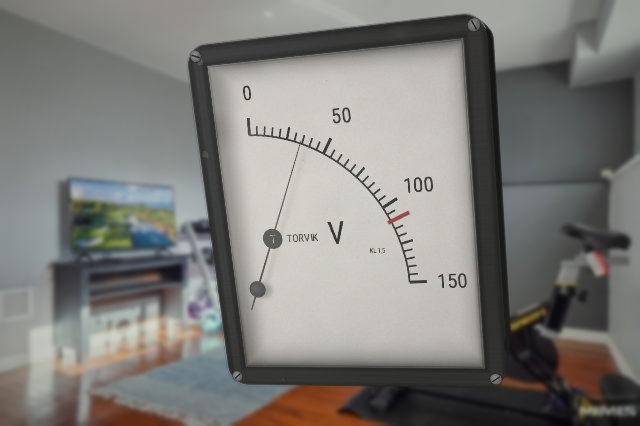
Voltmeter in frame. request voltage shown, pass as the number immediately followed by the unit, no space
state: 35V
